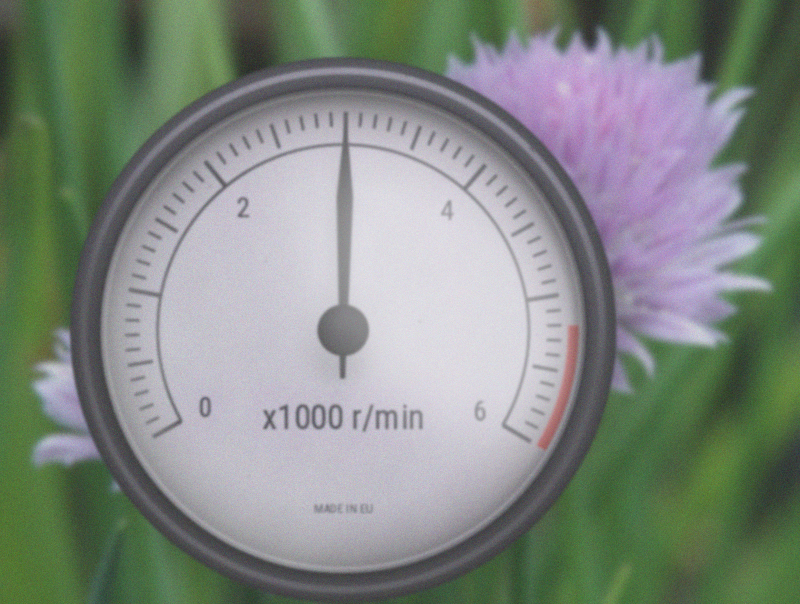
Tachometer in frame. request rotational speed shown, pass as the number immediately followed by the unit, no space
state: 3000rpm
